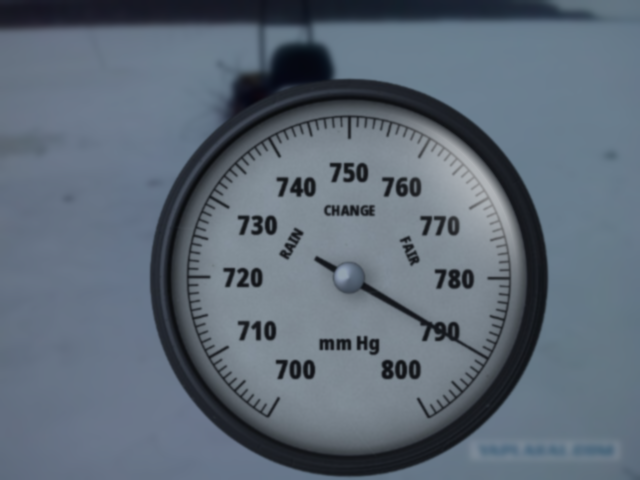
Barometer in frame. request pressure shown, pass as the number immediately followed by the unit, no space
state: 790mmHg
